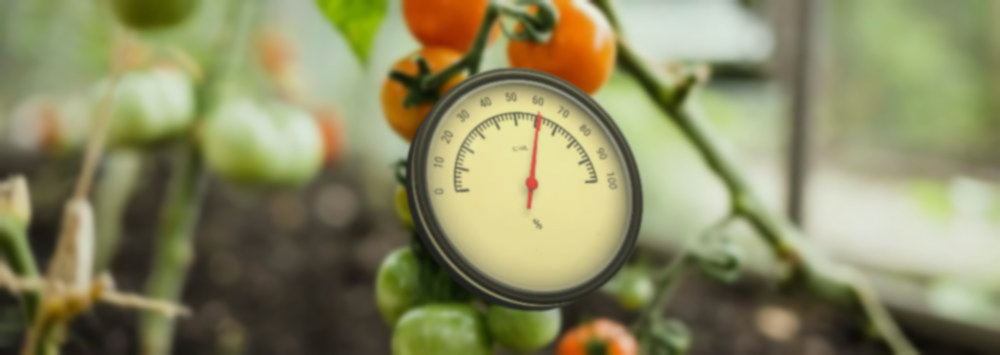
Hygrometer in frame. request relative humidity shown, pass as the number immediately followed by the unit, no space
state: 60%
